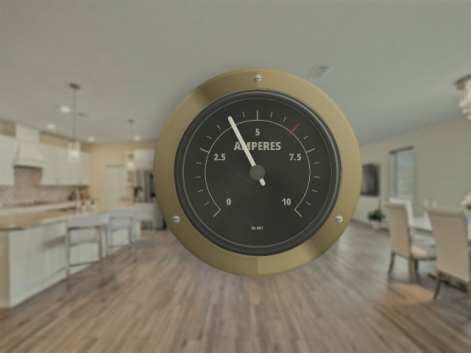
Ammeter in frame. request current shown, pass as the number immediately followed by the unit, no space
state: 4A
